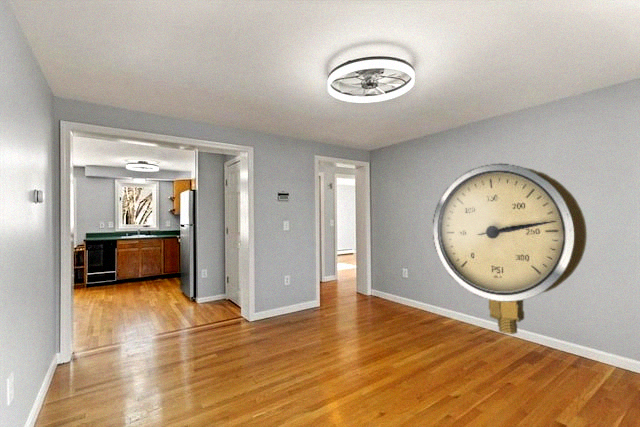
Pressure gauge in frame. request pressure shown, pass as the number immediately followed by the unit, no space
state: 240psi
